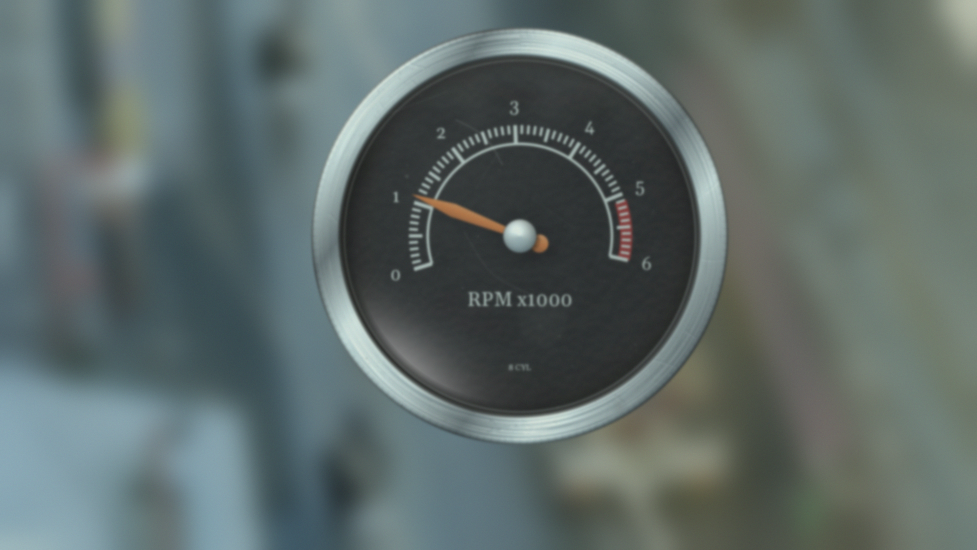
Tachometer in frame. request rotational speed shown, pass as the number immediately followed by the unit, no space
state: 1100rpm
